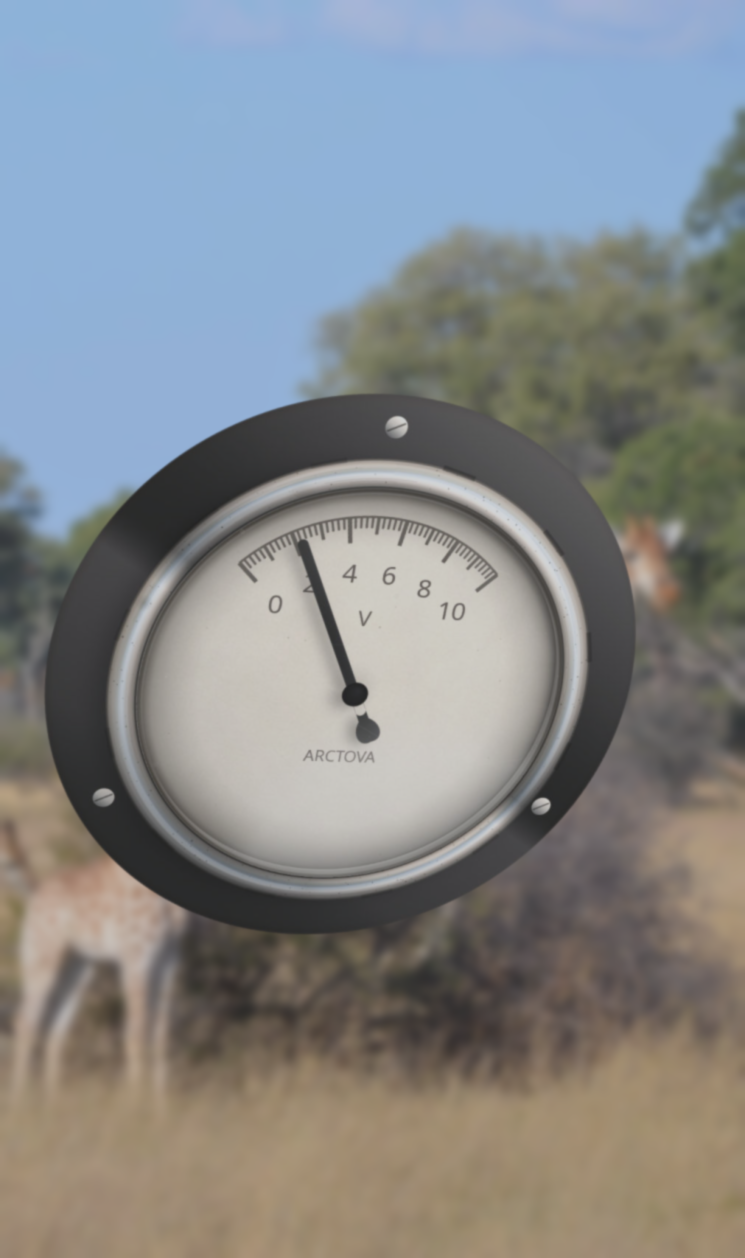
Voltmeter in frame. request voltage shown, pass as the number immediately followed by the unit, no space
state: 2.2V
